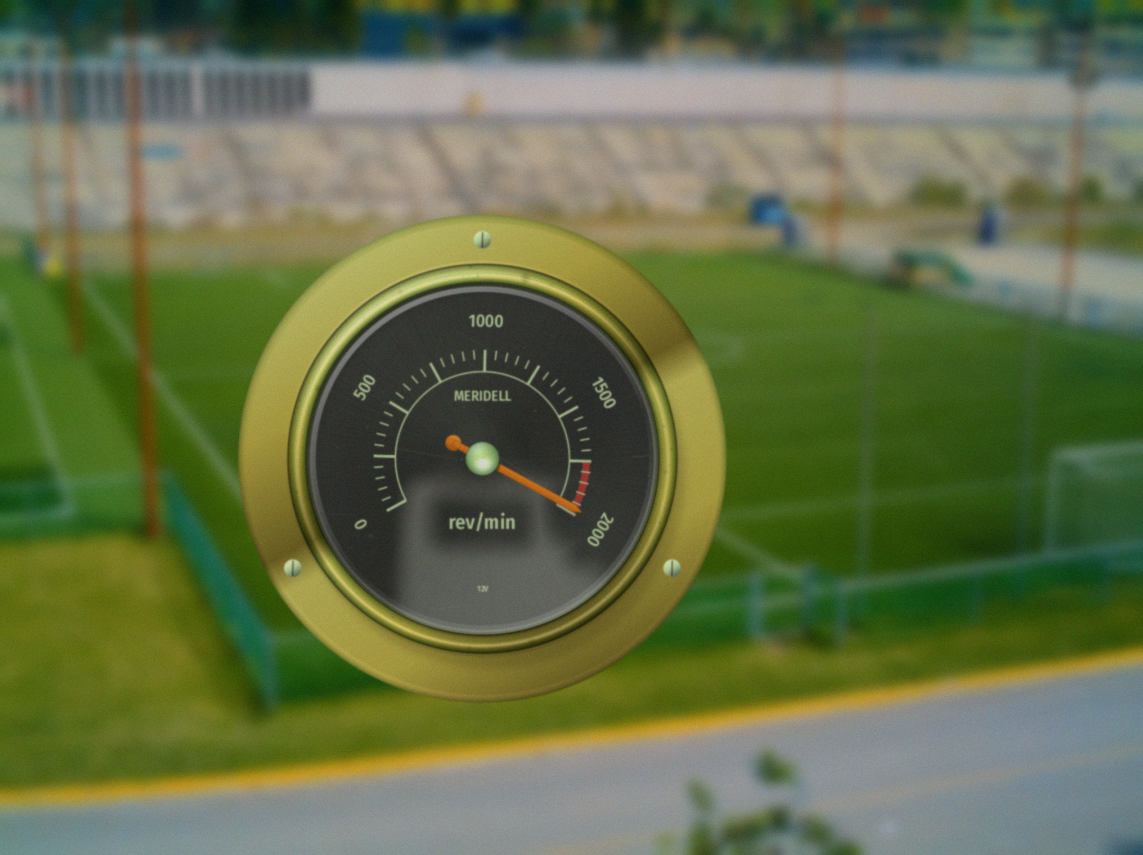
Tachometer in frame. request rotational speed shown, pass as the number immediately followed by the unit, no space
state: 1975rpm
